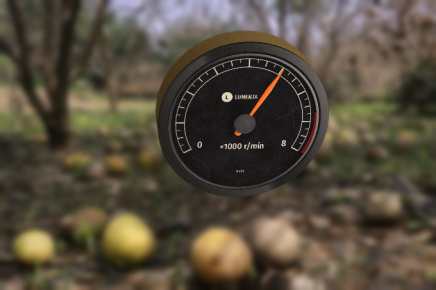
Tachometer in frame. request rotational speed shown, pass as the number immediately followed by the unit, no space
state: 5000rpm
